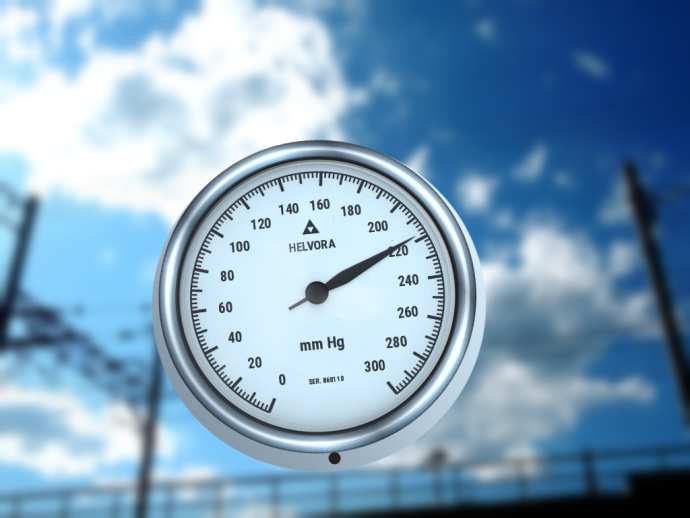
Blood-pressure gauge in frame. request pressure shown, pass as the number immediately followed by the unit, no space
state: 218mmHg
